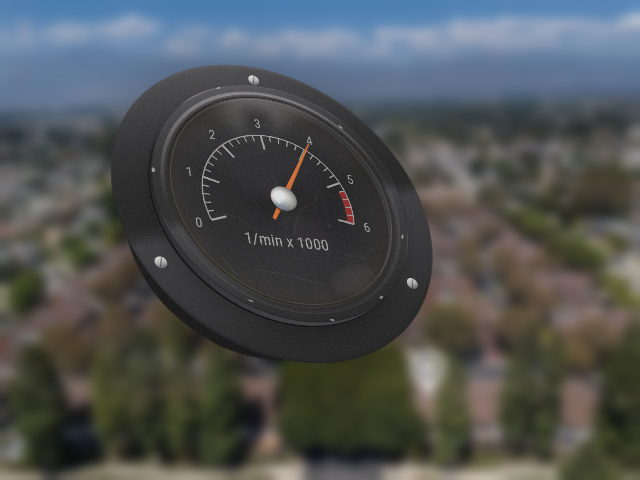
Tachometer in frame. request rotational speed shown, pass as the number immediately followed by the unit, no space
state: 4000rpm
